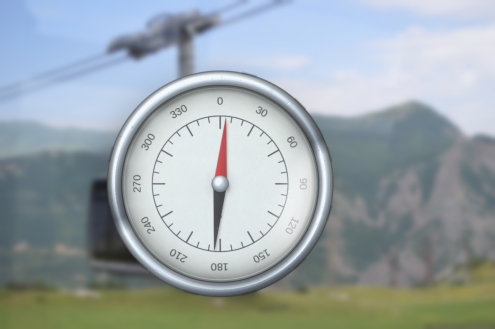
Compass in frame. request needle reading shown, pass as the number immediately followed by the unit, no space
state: 5°
